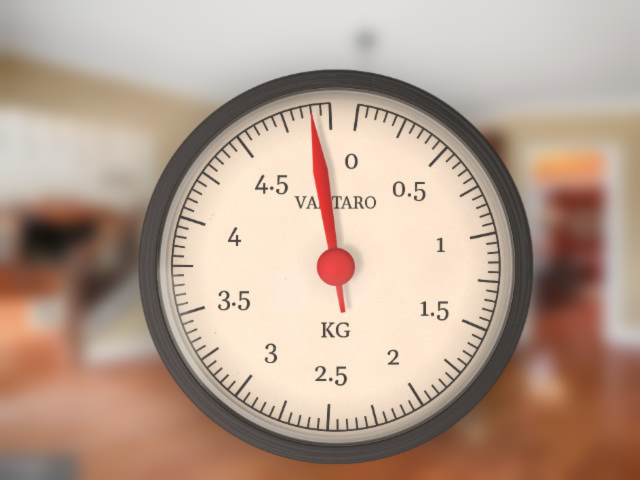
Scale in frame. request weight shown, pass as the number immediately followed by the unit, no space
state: 4.9kg
